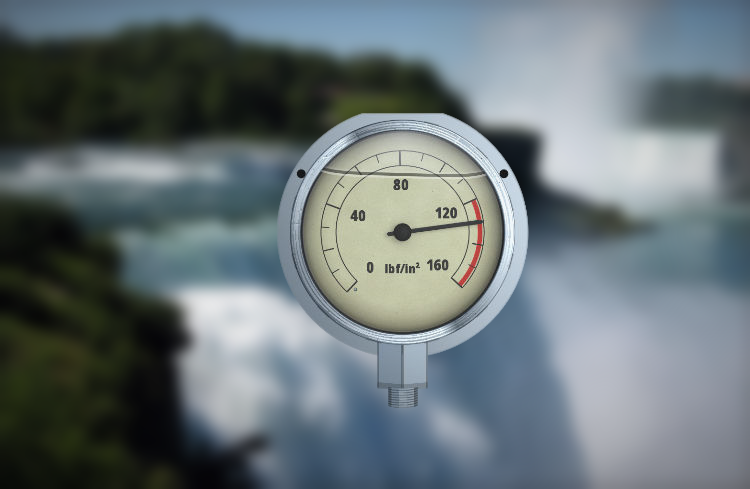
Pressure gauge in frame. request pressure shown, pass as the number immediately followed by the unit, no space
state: 130psi
